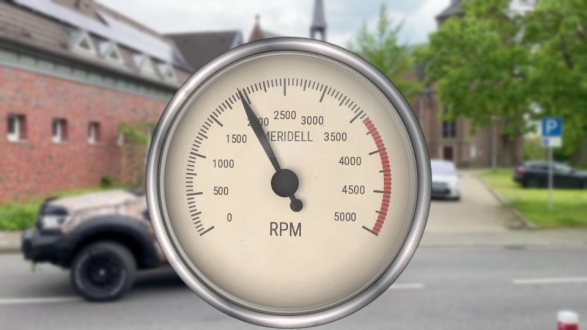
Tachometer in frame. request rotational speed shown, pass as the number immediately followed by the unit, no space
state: 1950rpm
